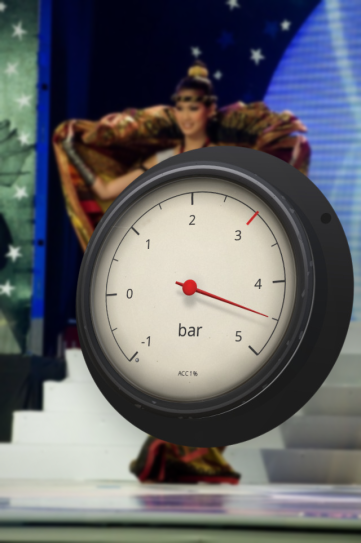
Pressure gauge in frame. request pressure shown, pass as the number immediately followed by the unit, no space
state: 4.5bar
